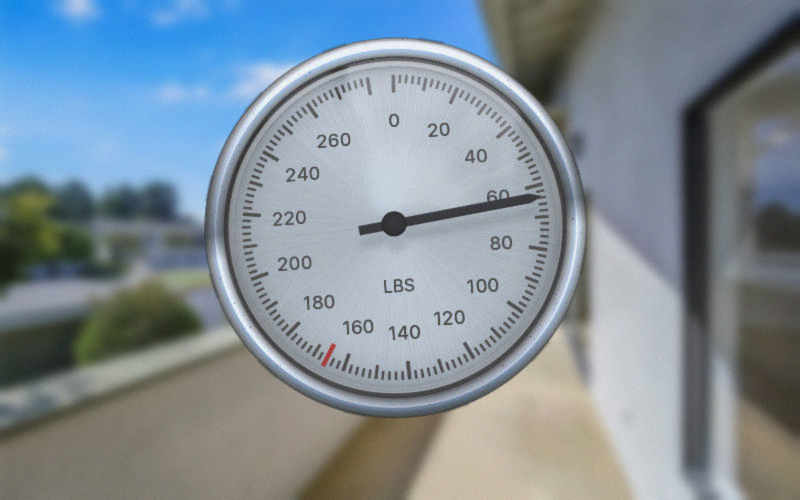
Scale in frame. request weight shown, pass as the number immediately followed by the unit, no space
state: 64lb
